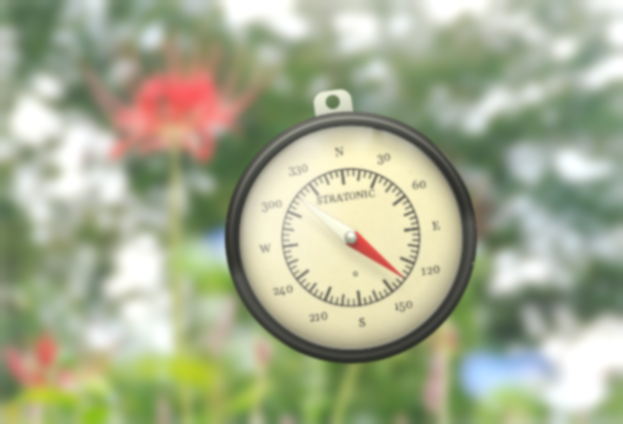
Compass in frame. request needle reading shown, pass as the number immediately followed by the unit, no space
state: 135°
